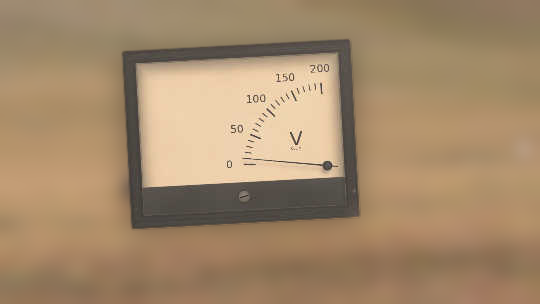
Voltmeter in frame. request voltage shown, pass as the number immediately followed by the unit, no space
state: 10V
